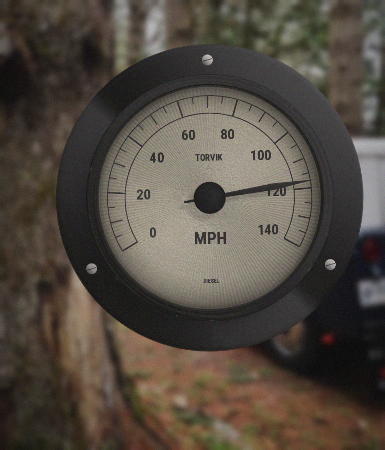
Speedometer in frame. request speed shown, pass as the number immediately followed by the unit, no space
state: 117.5mph
